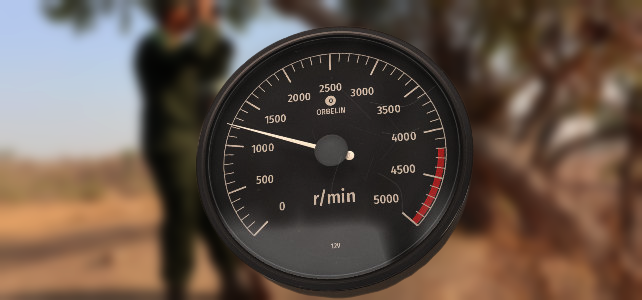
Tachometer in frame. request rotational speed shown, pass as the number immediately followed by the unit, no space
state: 1200rpm
